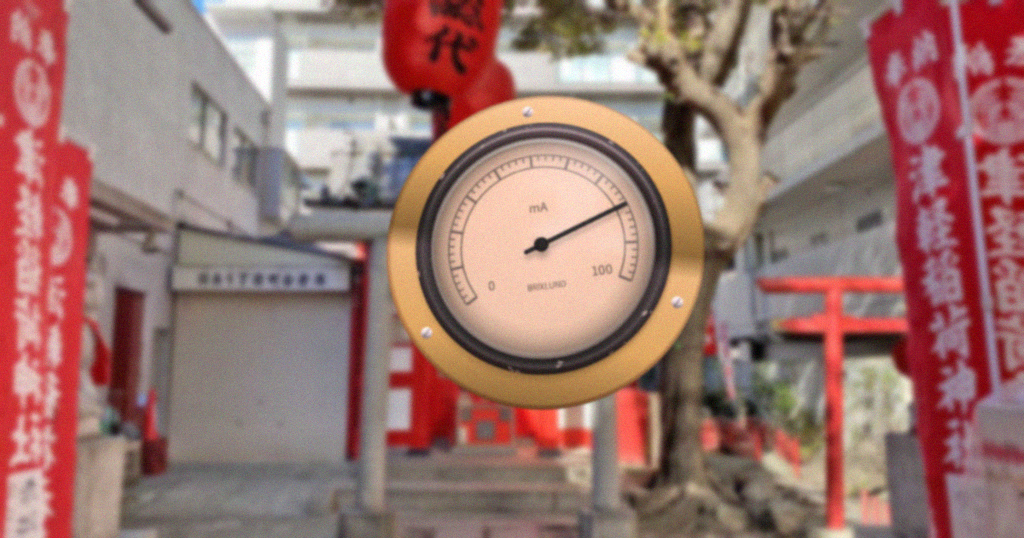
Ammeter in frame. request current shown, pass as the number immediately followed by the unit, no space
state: 80mA
